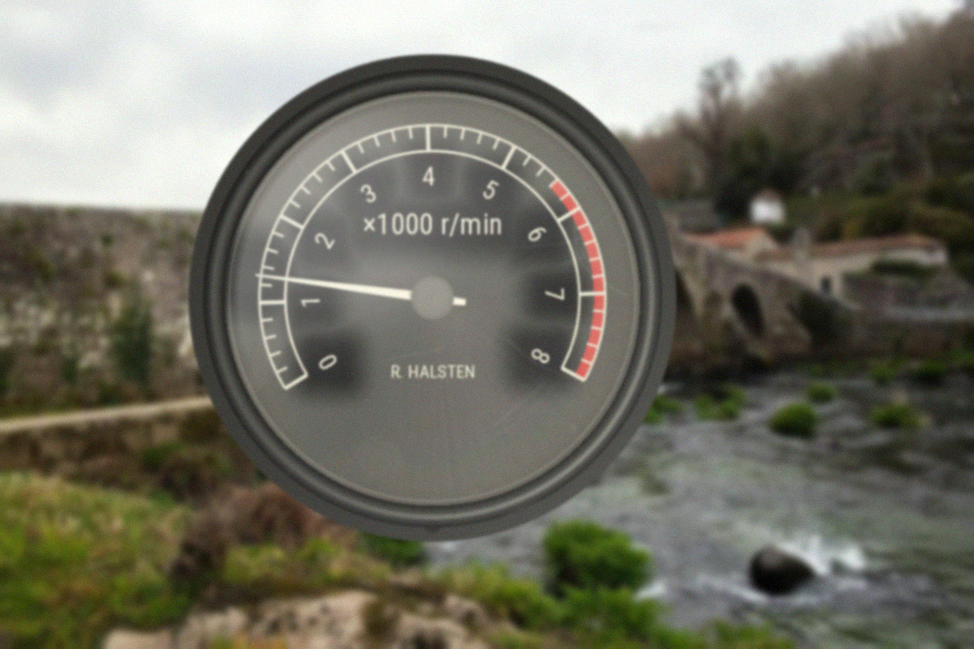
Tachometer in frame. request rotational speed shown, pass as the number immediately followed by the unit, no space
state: 1300rpm
